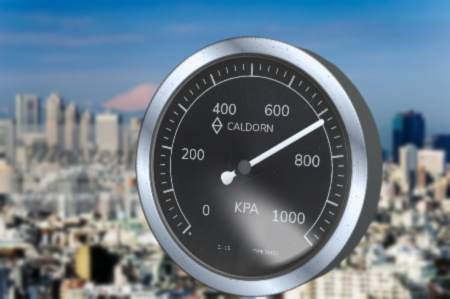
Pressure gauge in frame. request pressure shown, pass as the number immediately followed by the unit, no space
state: 720kPa
